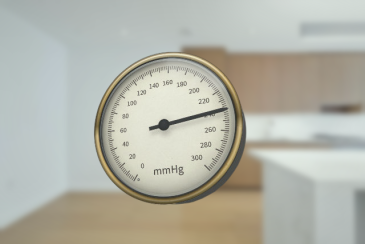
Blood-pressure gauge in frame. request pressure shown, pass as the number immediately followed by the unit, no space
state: 240mmHg
